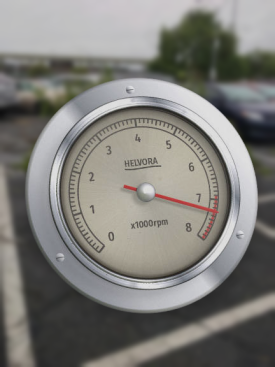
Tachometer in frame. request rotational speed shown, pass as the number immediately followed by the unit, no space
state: 7300rpm
